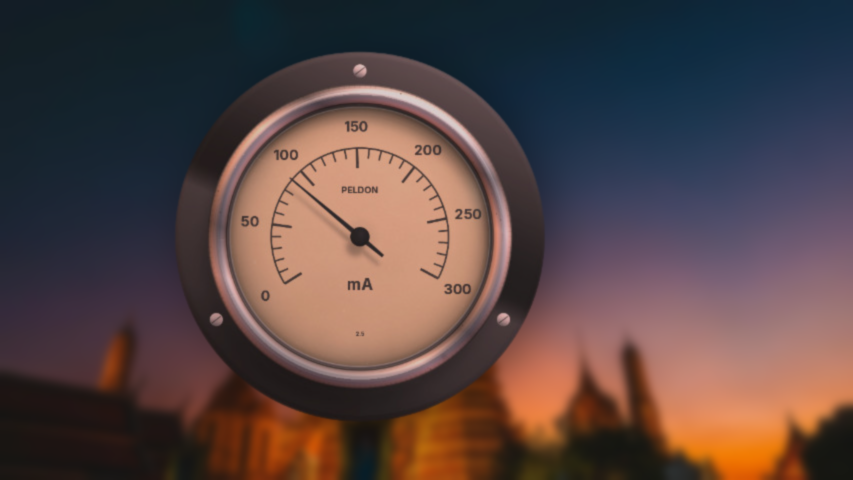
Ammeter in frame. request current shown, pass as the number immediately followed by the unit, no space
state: 90mA
